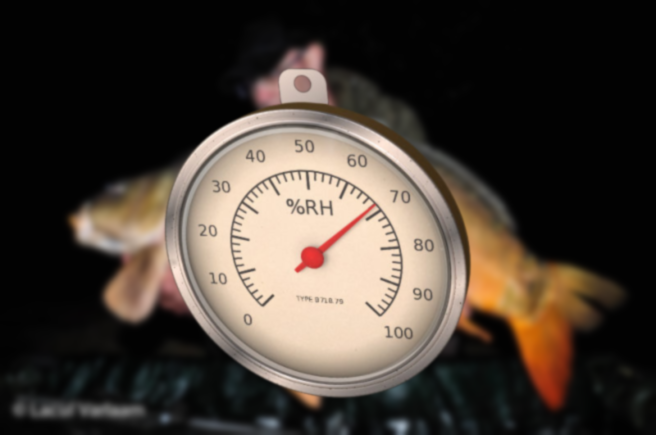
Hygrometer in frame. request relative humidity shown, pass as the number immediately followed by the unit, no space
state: 68%
